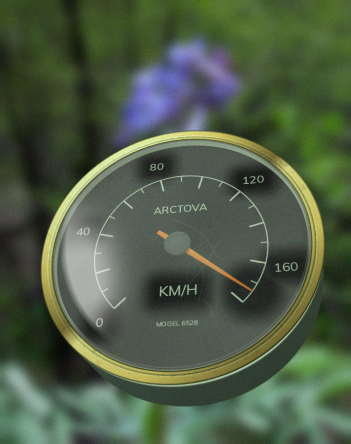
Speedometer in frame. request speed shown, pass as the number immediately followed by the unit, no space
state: 175km/h
